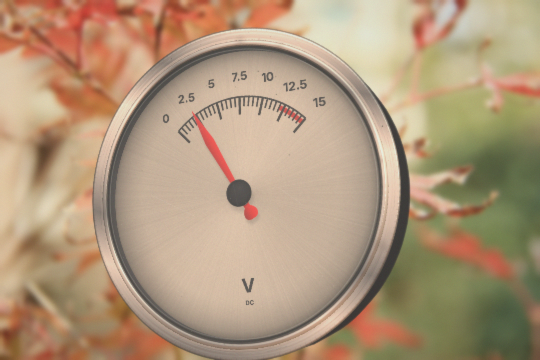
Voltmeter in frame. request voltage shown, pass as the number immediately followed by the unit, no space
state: 2.5V
